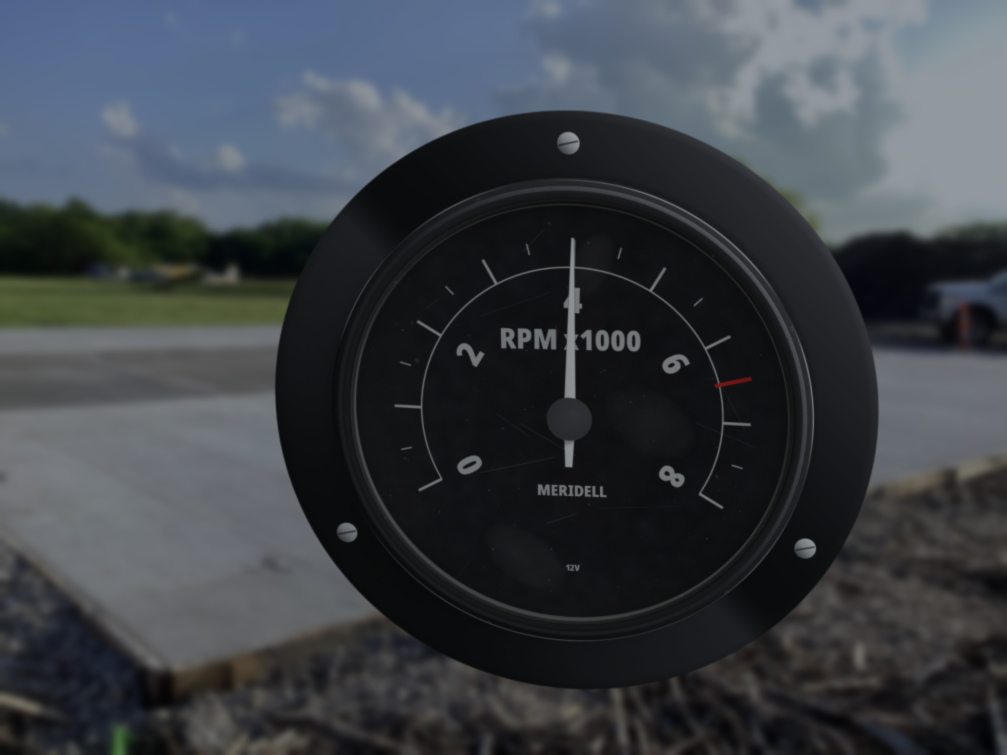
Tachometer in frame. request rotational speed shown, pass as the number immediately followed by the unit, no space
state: 4000rpm
